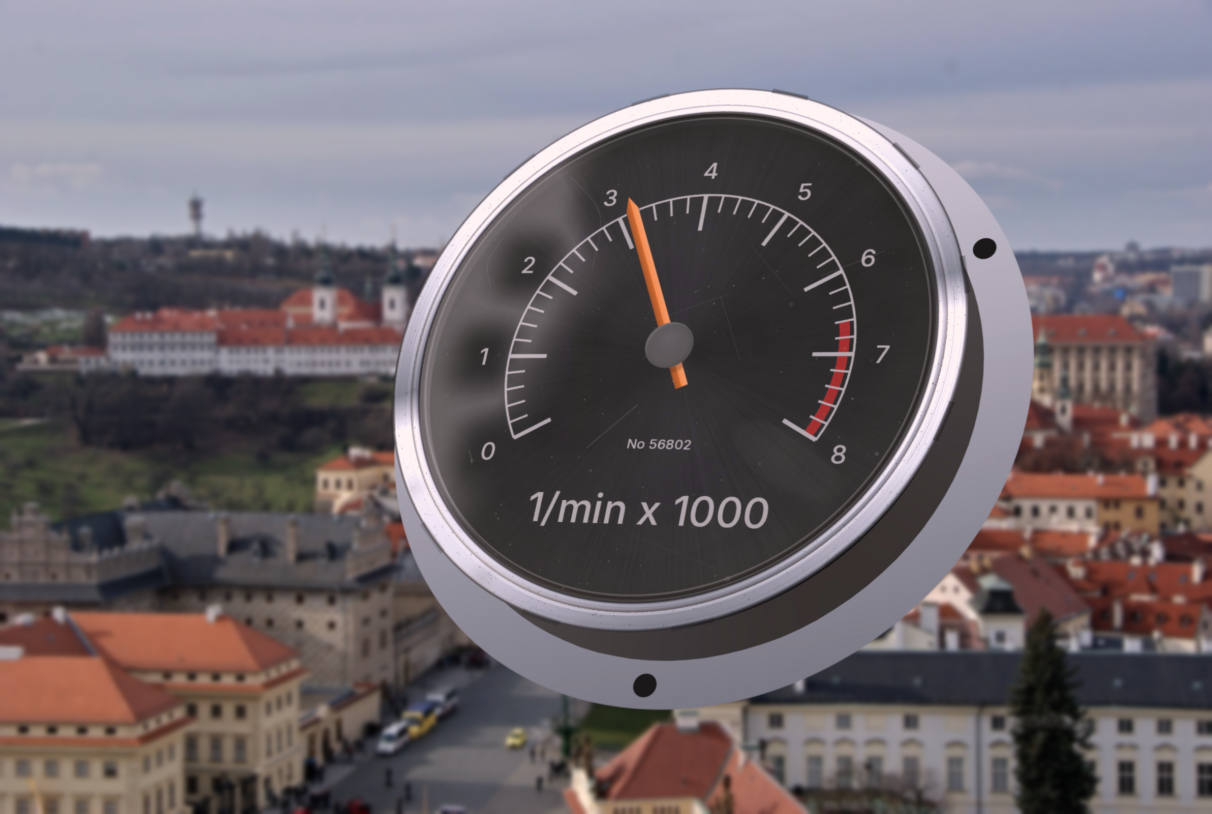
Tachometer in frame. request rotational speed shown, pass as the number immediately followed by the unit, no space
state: 3200rpm
